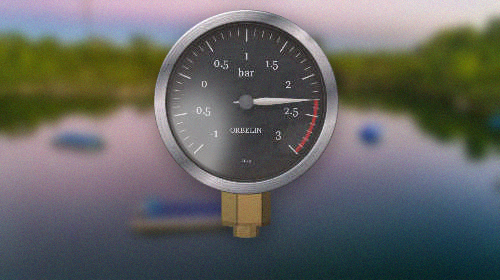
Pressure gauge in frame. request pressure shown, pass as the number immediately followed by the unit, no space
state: 2.3bar
